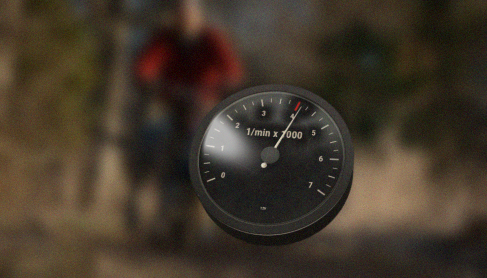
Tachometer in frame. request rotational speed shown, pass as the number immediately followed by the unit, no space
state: 4125rpm
